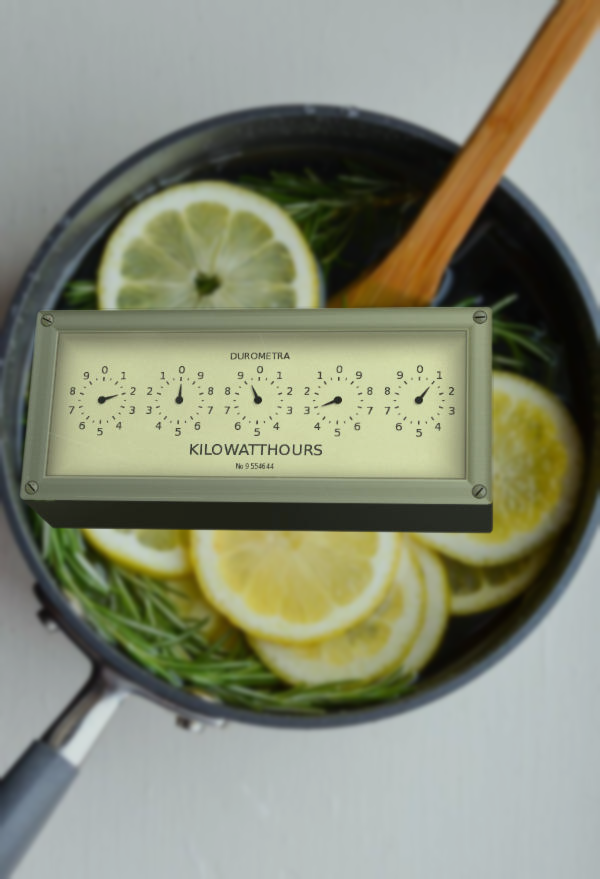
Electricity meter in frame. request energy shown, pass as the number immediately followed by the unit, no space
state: 19931kWh
